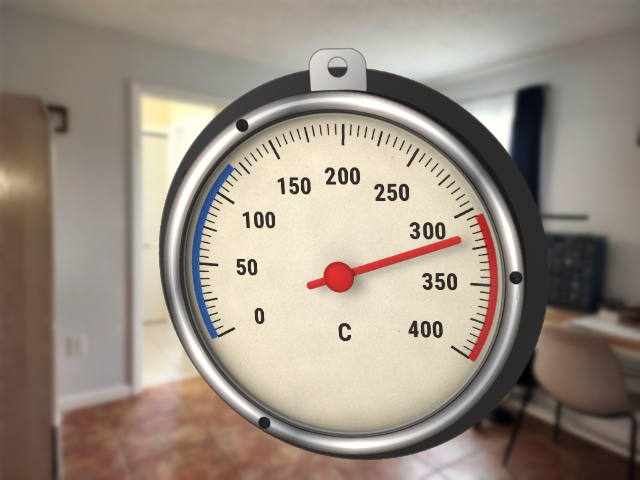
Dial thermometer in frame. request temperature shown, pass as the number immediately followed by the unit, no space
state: 315°C
